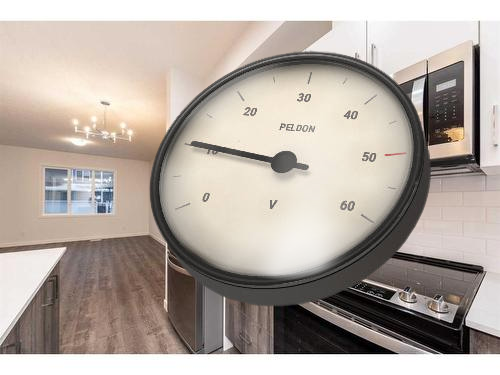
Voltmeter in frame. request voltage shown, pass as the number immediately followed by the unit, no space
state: 10V
